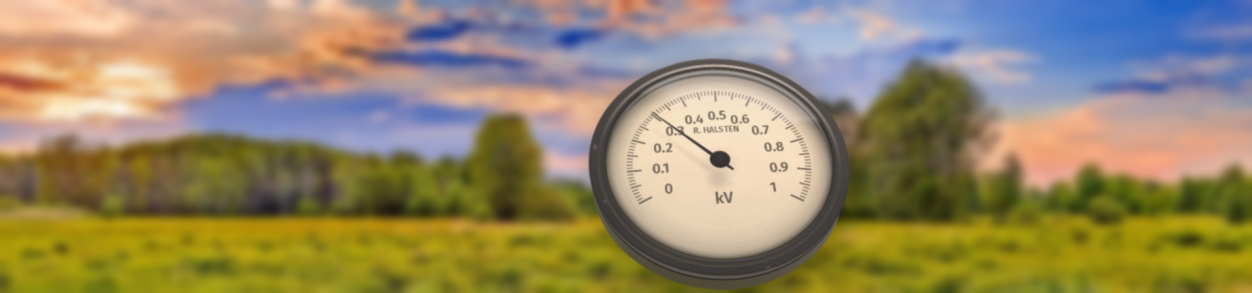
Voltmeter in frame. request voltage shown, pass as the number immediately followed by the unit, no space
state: 0.3kV
